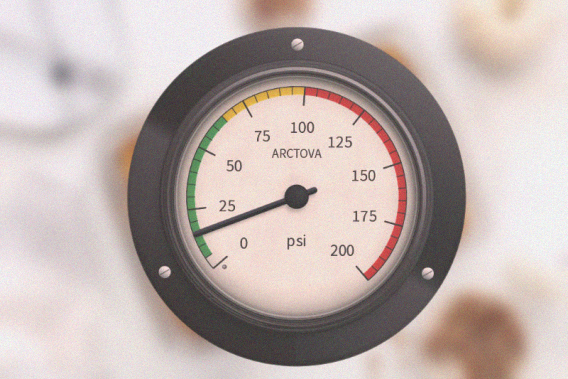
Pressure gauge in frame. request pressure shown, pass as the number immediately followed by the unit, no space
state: 15psi
